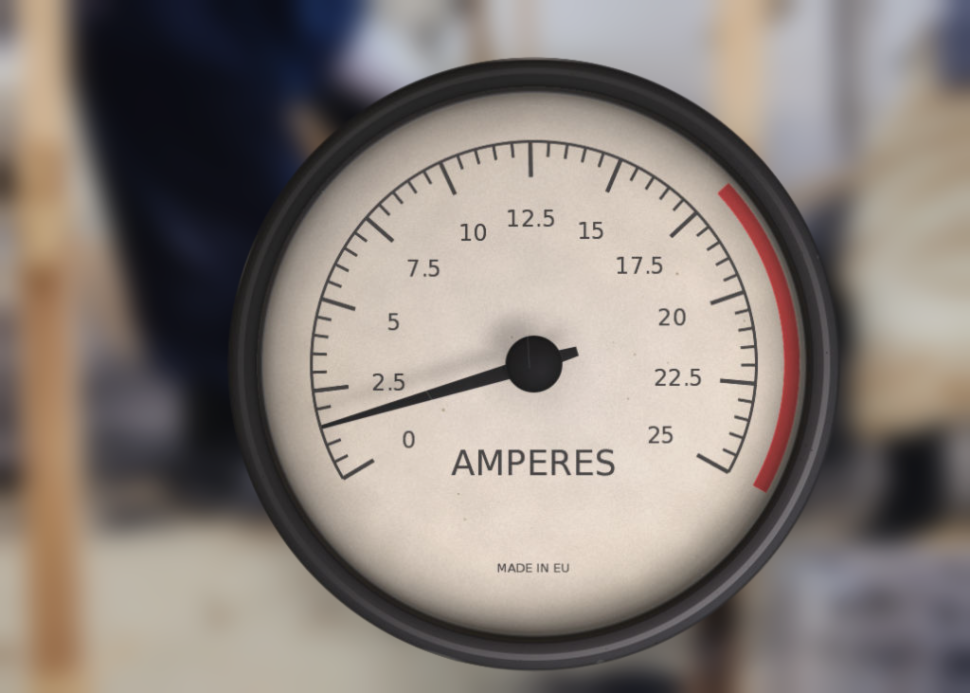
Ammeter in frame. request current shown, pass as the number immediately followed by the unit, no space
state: 1.5A
